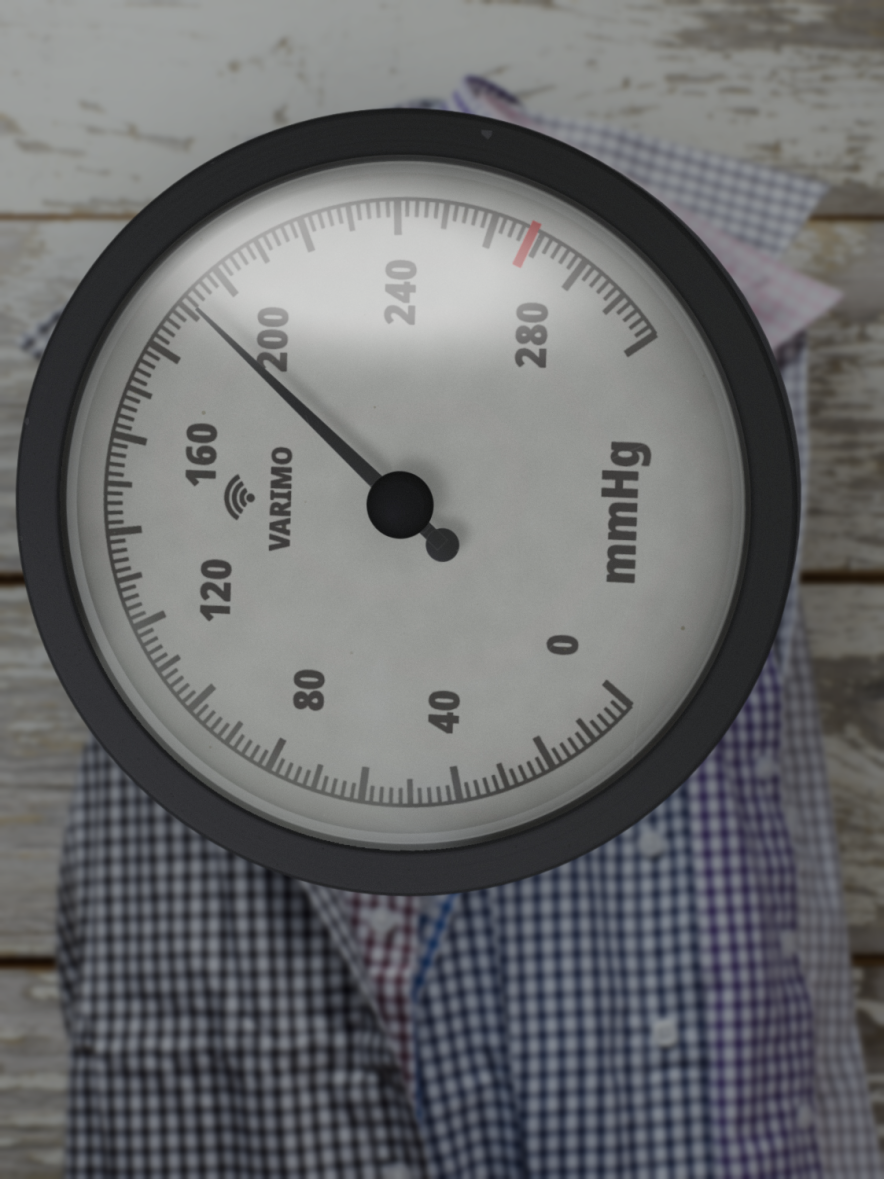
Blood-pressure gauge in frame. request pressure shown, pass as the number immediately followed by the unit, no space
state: 192mmHg
